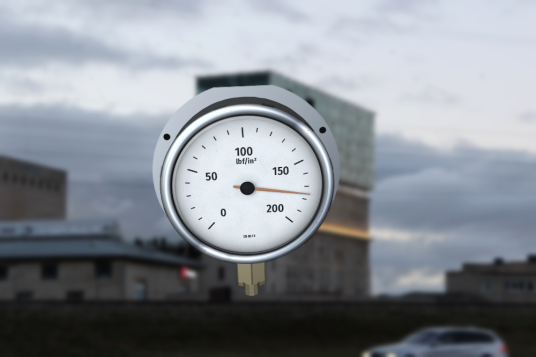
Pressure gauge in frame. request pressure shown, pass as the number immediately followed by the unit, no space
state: 175psi
